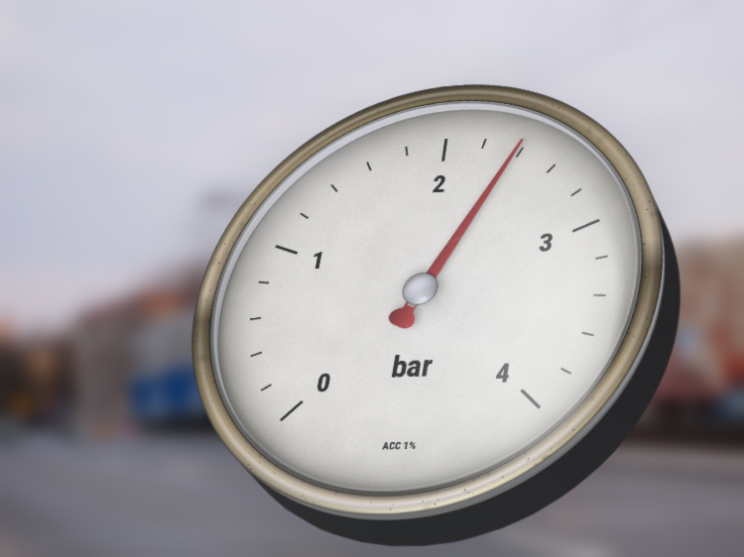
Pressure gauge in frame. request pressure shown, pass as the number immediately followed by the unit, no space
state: 2.4bar
